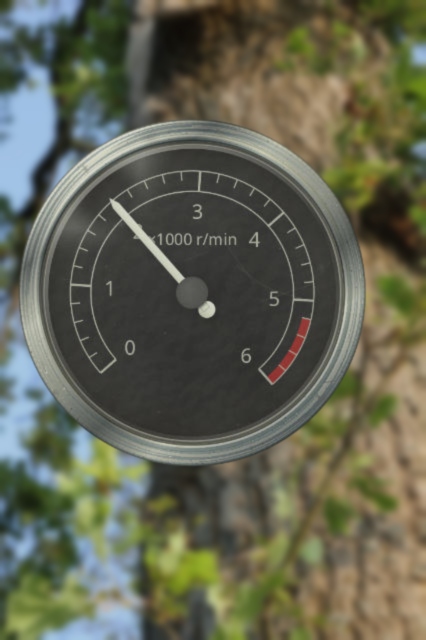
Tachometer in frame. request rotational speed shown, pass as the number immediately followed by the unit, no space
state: 2000rpm
